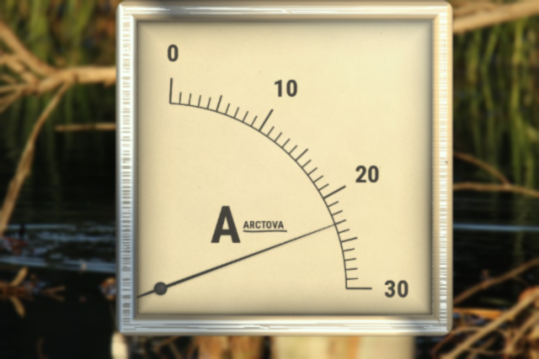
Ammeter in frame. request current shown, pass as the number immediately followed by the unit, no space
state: 23A
